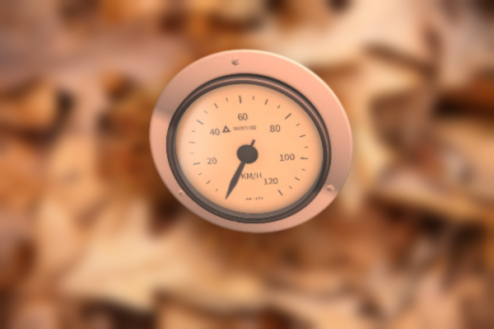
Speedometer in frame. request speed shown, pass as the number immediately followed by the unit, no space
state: 0km/h
